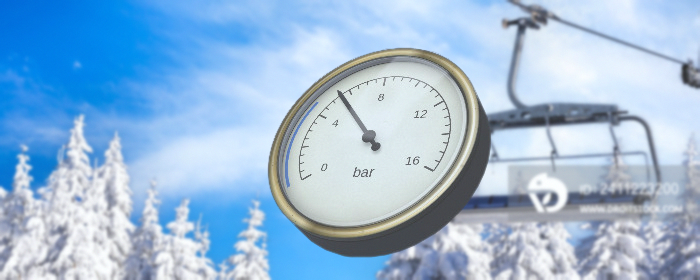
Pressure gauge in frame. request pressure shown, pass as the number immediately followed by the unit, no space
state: 5.5bar
